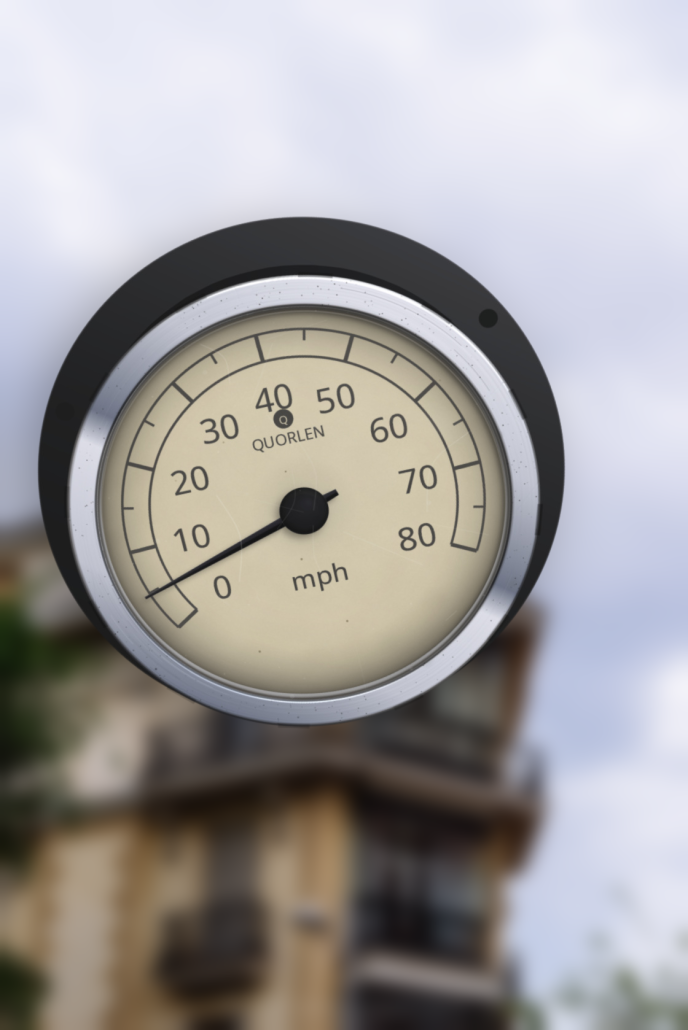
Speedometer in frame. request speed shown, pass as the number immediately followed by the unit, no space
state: 5mph
